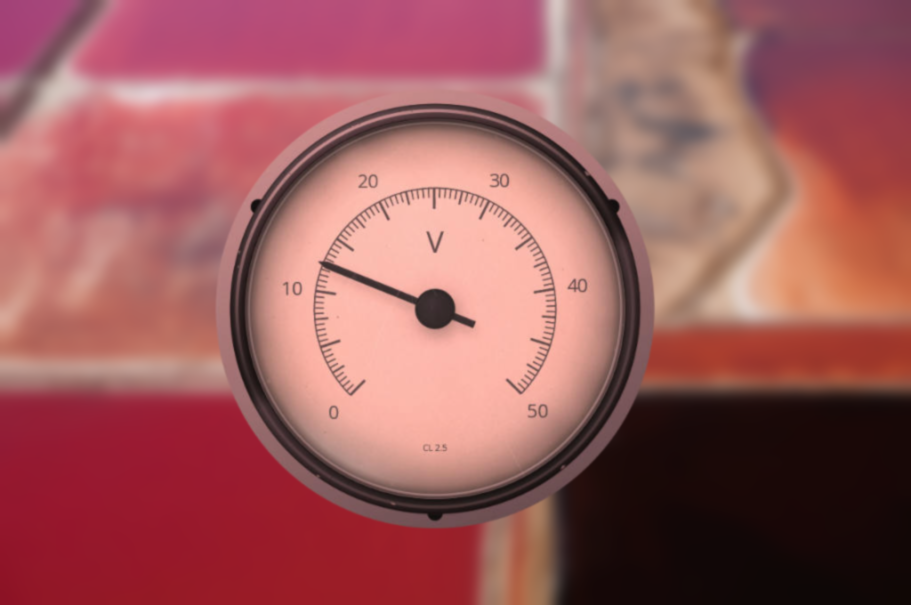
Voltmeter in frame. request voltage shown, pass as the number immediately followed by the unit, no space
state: 12.5V
